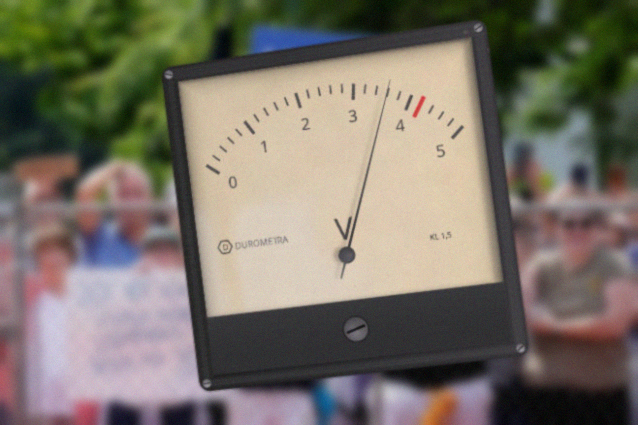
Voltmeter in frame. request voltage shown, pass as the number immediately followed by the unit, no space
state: 3.6V
